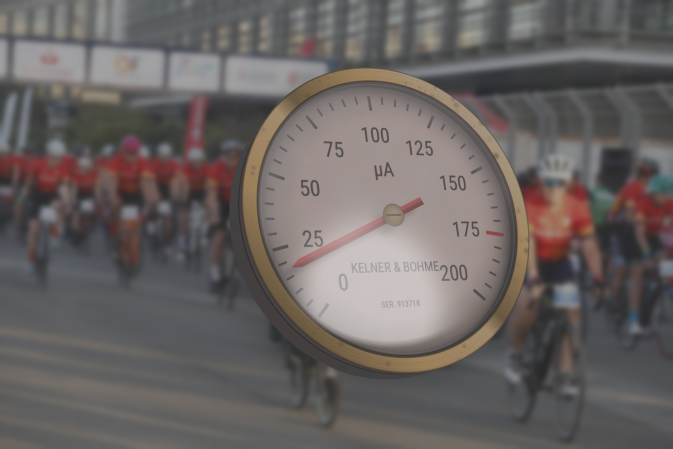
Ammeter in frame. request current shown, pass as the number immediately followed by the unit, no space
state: 17.5µA
